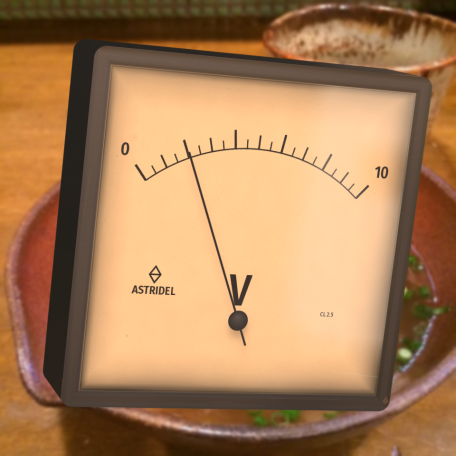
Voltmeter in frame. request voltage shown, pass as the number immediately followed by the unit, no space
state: 2V
